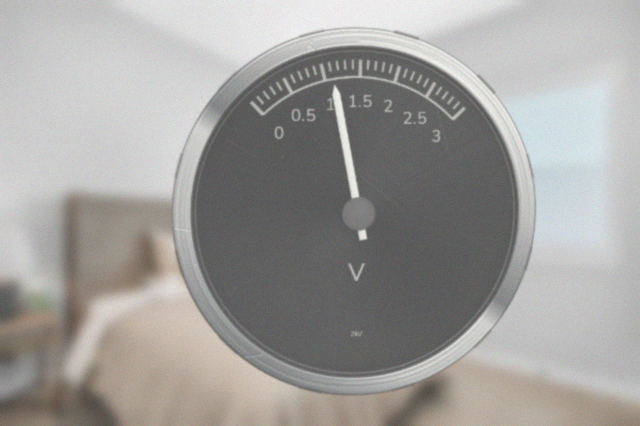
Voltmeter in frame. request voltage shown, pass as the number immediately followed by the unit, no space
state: 1.1V
